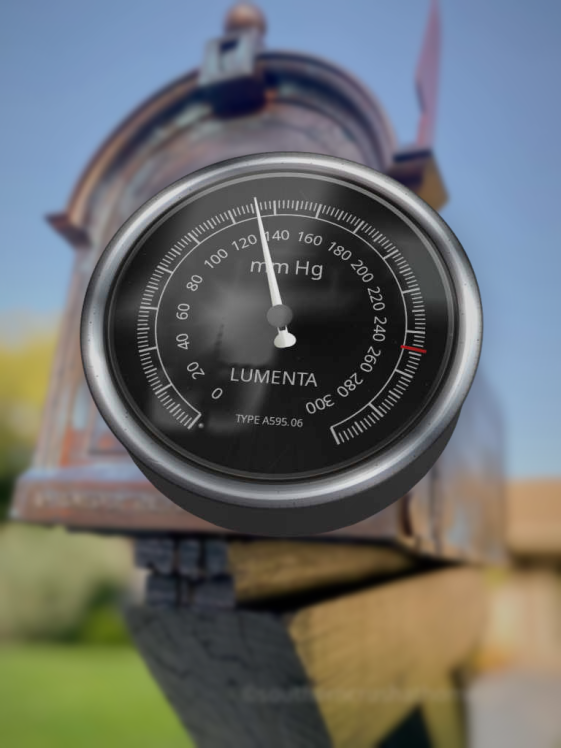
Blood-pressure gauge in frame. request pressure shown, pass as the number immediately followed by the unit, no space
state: 132mmHg
